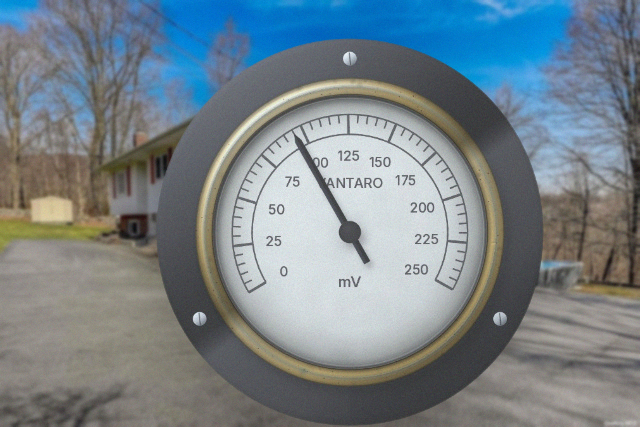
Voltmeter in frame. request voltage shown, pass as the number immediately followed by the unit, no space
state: 95mV
